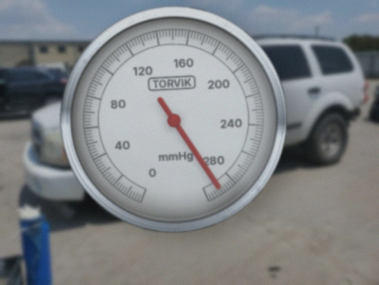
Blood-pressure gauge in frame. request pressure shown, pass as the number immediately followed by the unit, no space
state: 290mmHg
